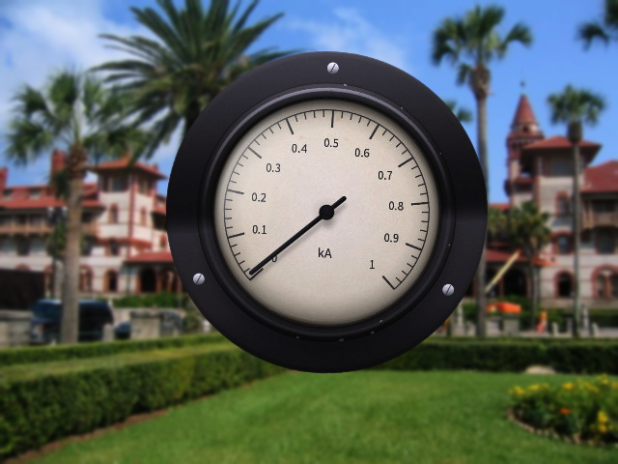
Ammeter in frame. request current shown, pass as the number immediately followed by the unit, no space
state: 0.01kA
